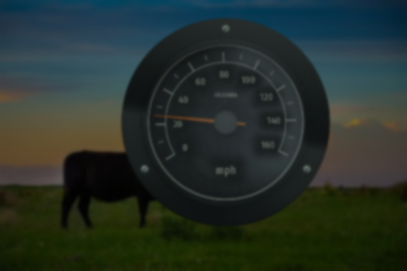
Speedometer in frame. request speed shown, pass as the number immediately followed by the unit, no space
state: 25mph
